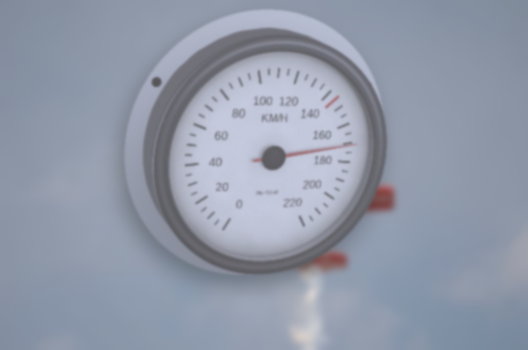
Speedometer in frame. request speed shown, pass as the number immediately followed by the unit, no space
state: 170km/h
